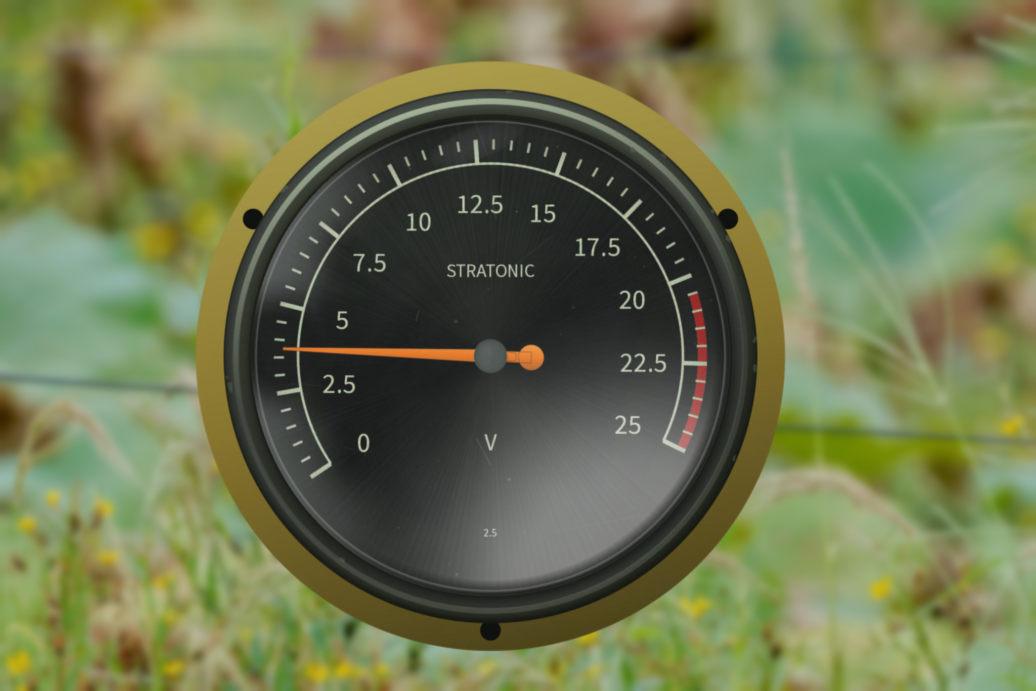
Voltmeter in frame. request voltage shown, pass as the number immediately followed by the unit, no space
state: 3.75V
